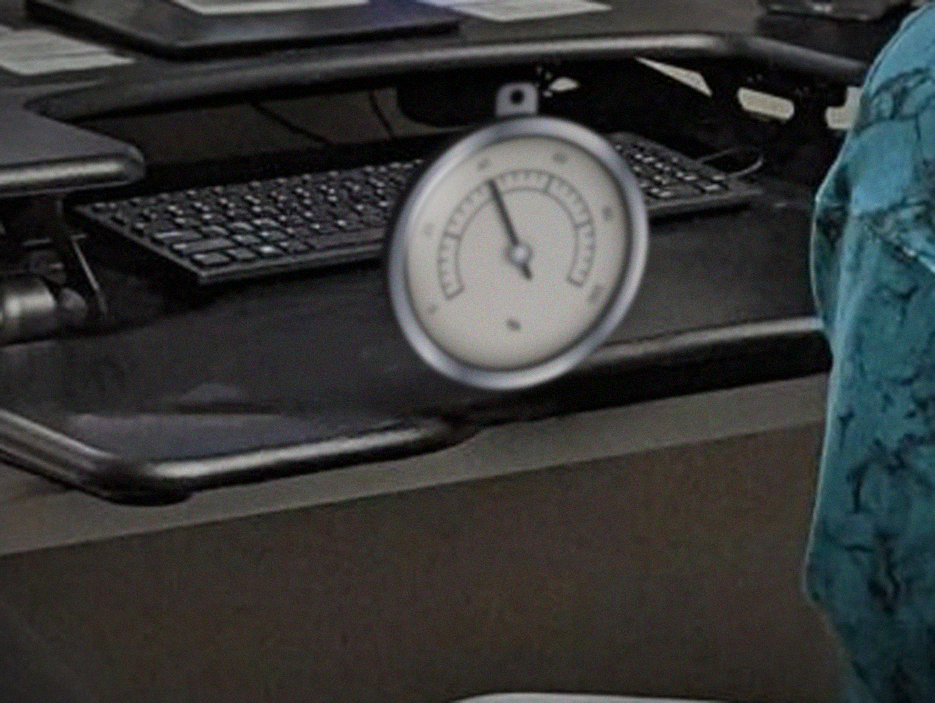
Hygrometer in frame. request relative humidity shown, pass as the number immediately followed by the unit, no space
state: 40%
